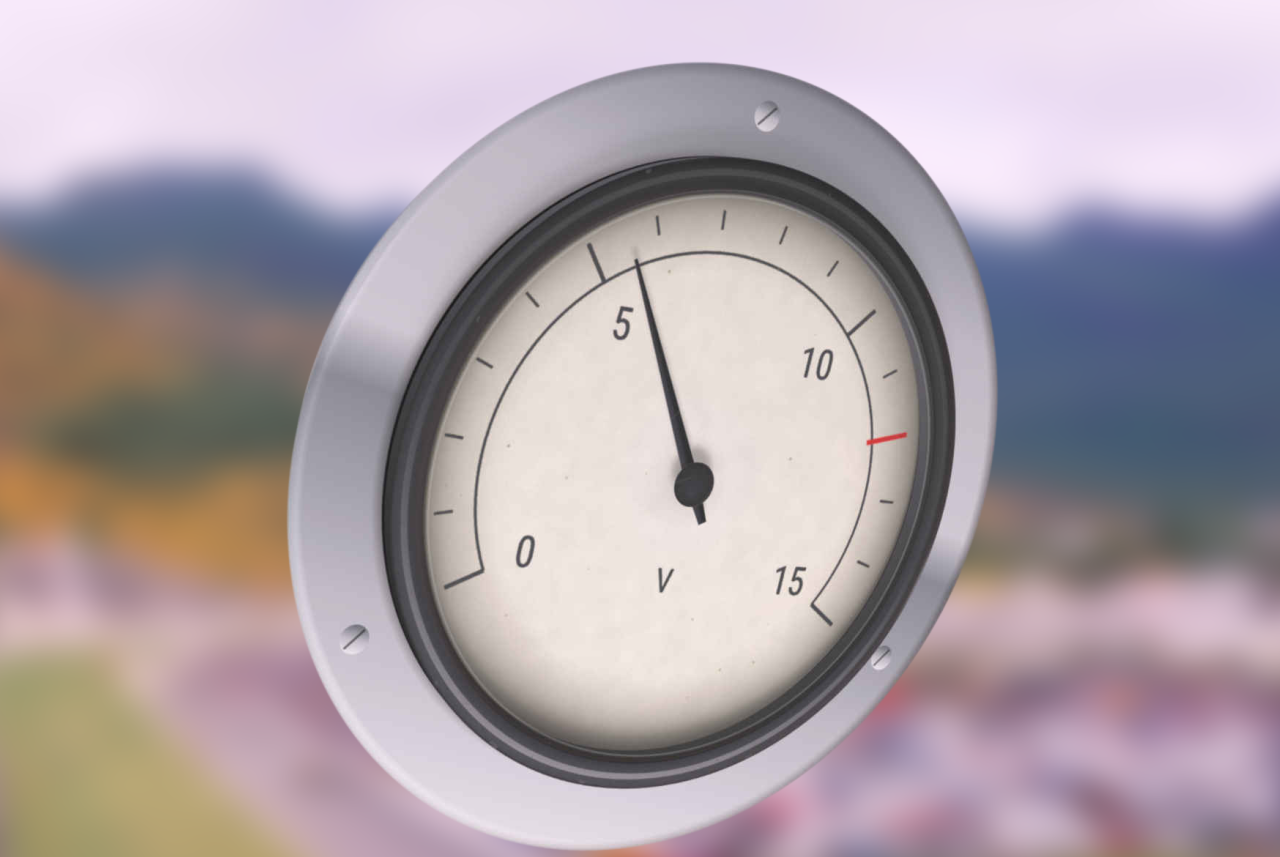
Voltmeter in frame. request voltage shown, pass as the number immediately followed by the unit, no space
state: 5.5V
